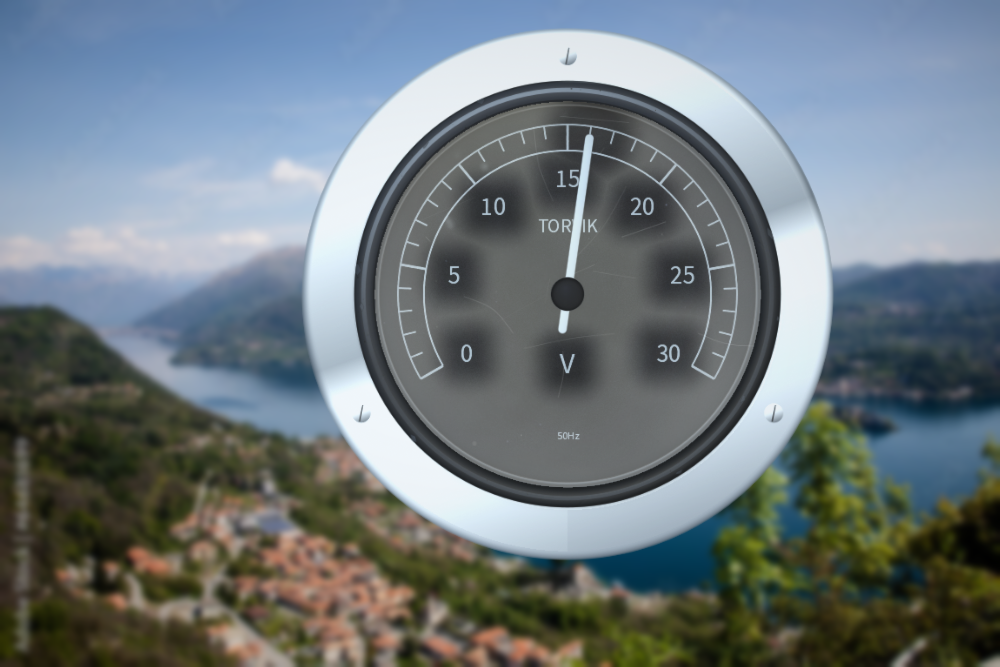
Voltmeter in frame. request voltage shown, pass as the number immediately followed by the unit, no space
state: 16V
